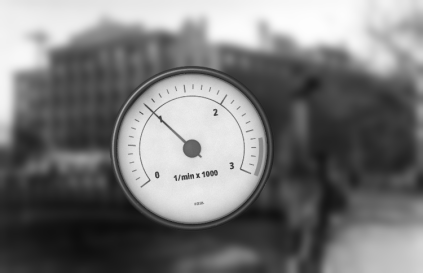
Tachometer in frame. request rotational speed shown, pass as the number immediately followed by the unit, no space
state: 1000rpm
